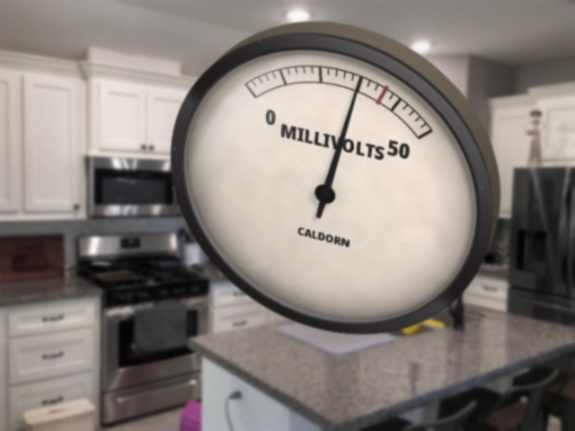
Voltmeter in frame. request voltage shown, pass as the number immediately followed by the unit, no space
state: 30mV
